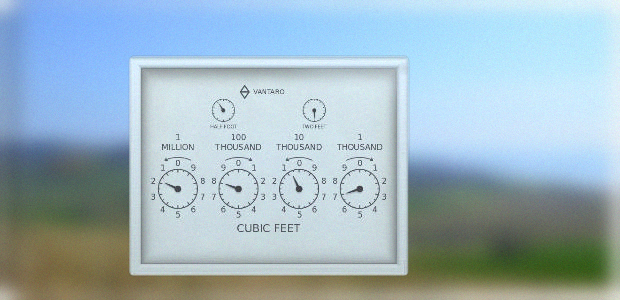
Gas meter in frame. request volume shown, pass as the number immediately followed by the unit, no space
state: 180700ft³
